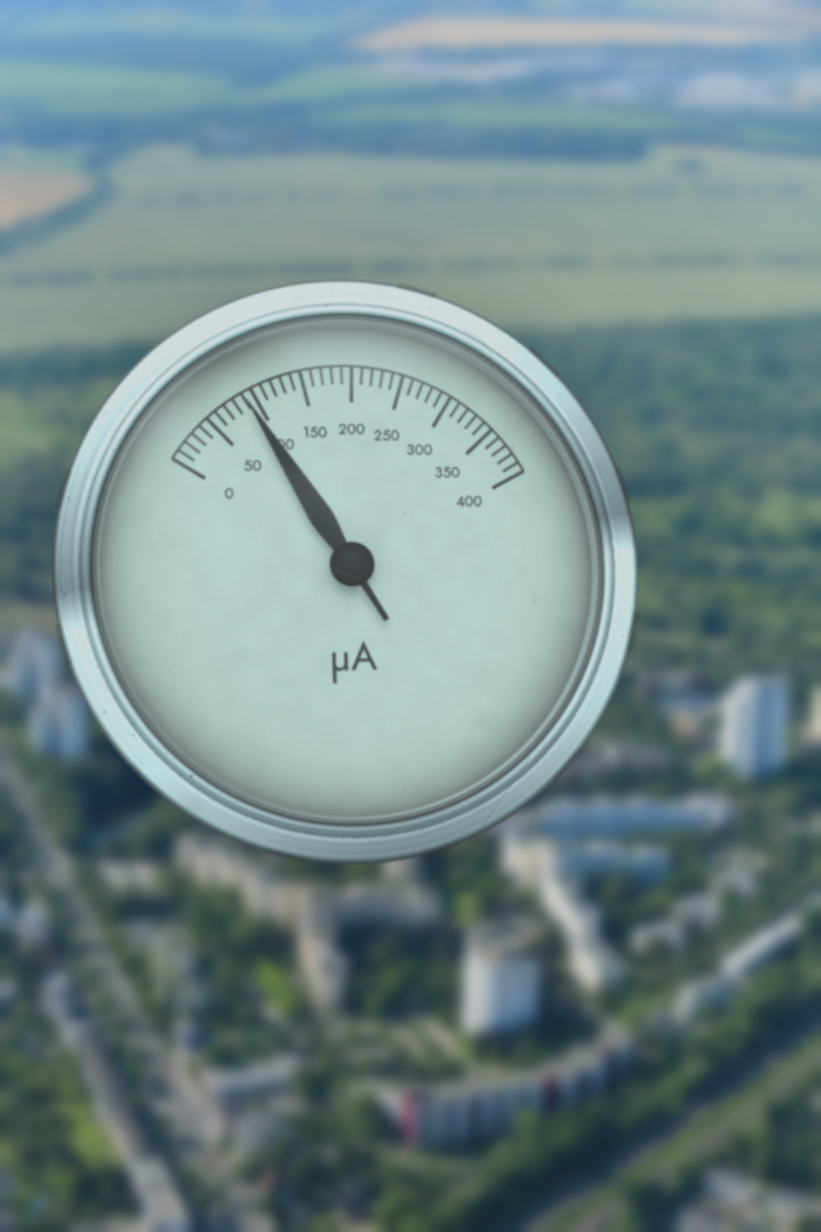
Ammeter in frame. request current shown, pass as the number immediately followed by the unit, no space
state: 90µA
